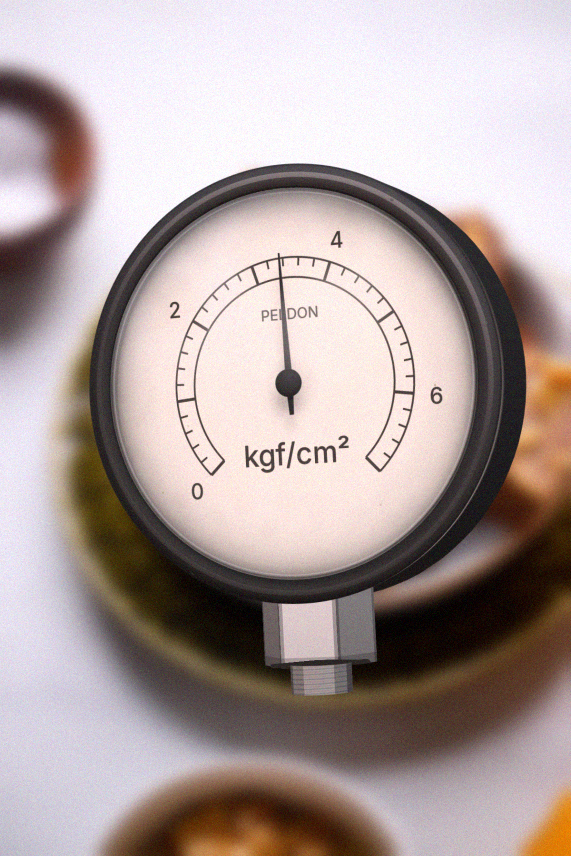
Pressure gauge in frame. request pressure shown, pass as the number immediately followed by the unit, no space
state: 3.4kg/cm²
